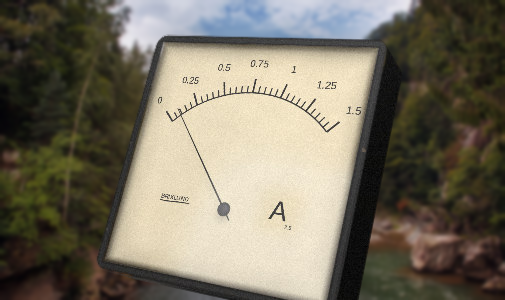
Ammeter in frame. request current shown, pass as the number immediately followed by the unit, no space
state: 0.1A
